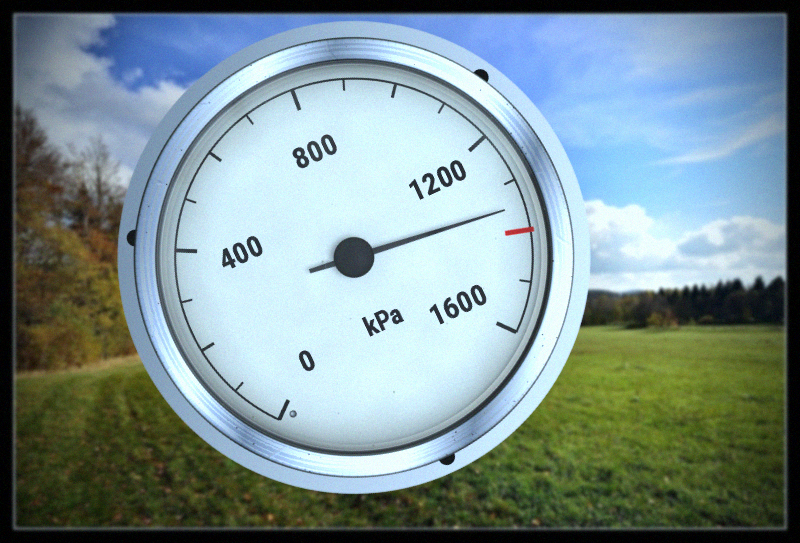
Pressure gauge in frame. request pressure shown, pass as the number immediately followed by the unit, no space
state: 1350kPa
